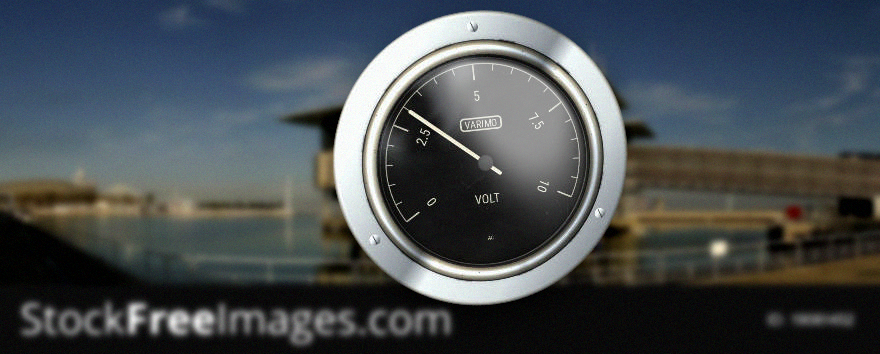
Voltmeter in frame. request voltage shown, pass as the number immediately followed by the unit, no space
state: 3V
